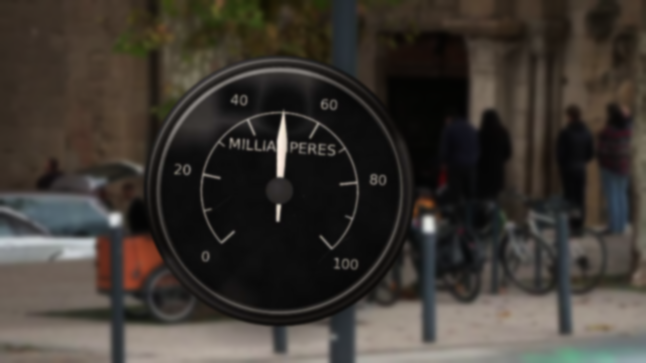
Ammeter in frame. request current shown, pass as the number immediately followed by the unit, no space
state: 50mA
